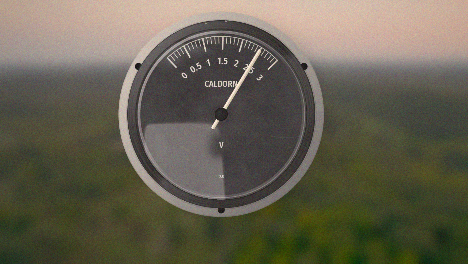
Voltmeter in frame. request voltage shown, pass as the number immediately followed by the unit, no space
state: 2.5V
